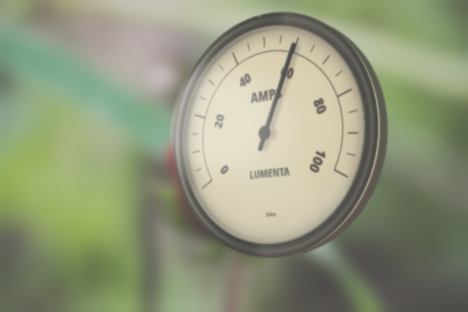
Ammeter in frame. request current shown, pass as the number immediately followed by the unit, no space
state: 60A
